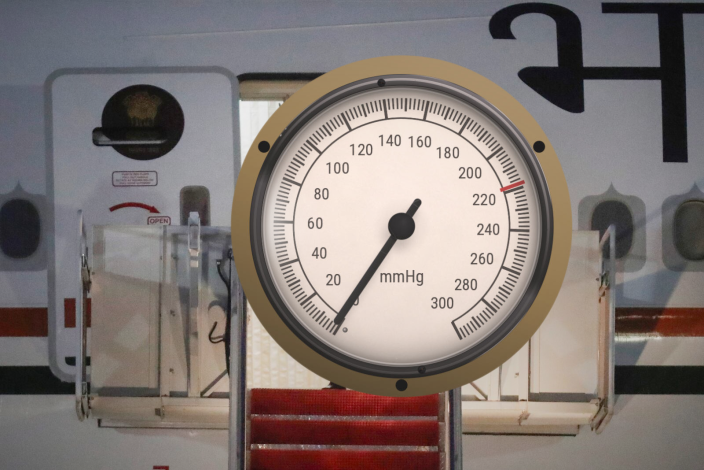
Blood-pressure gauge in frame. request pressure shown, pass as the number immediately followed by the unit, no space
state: 2mmHg
